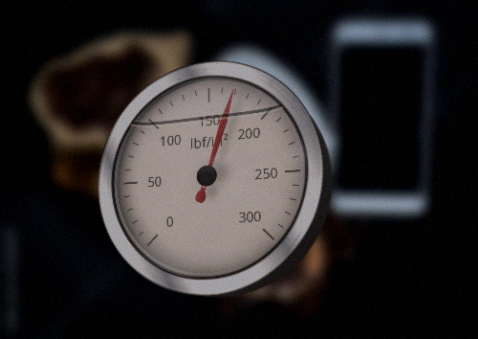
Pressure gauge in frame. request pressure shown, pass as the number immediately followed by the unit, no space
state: 170psi
